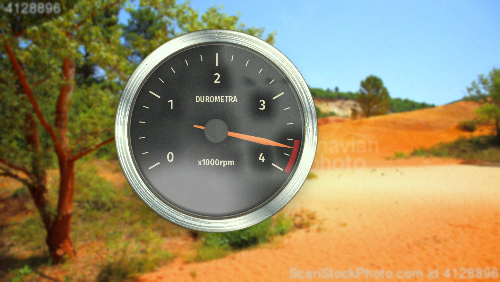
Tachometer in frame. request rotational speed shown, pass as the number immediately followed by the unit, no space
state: 3700rpm
